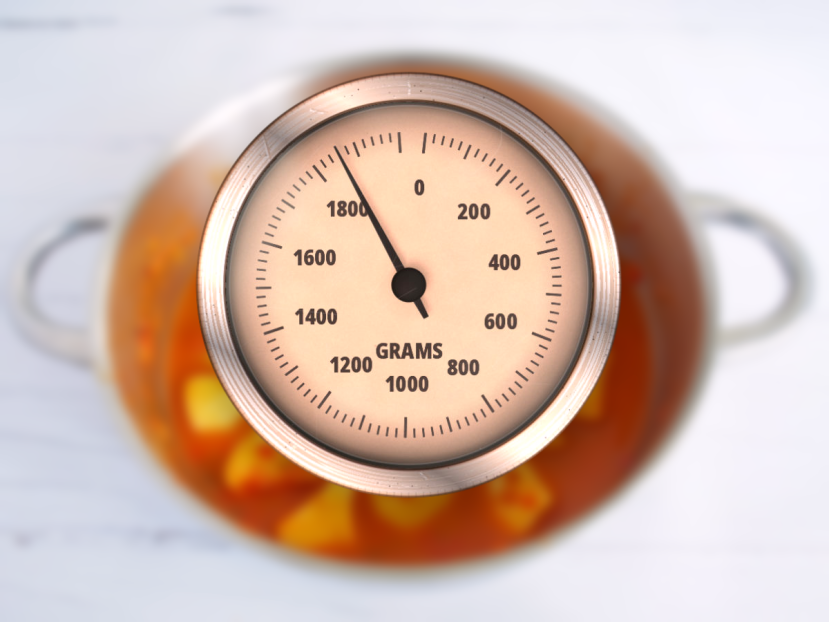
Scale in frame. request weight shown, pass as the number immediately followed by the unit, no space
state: 1860g
